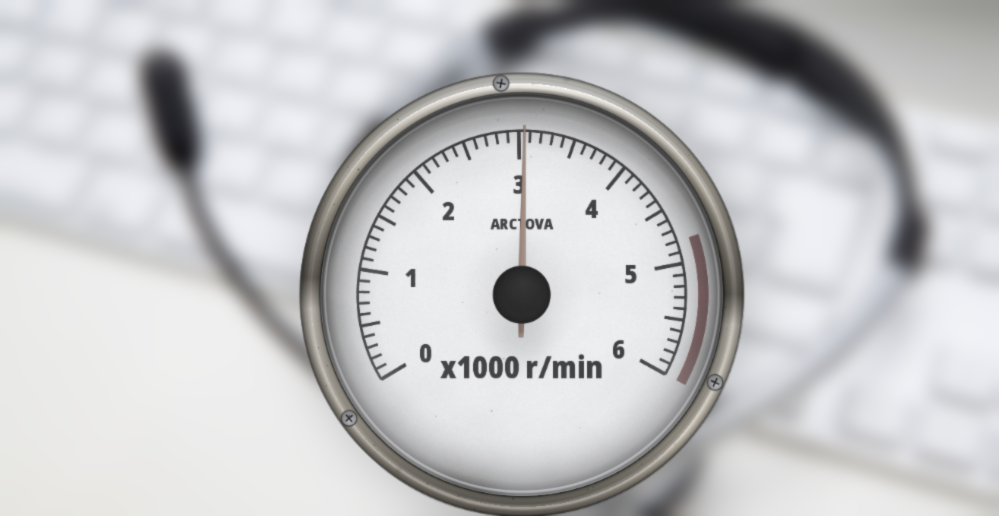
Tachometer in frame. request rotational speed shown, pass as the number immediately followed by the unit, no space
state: 3050rpm
